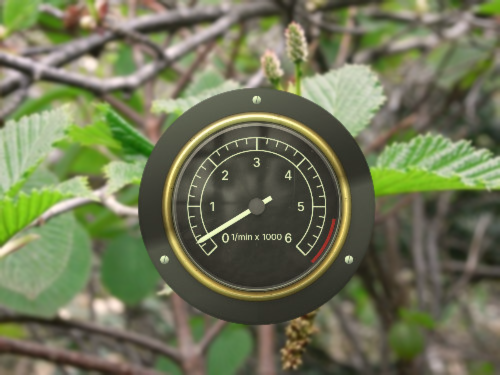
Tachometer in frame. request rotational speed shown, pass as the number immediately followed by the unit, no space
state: 300rpm
